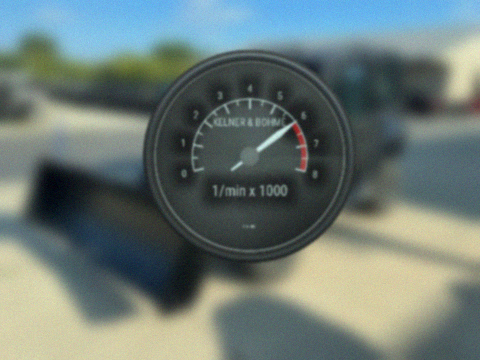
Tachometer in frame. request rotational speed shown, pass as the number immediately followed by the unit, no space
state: 6000rpm
